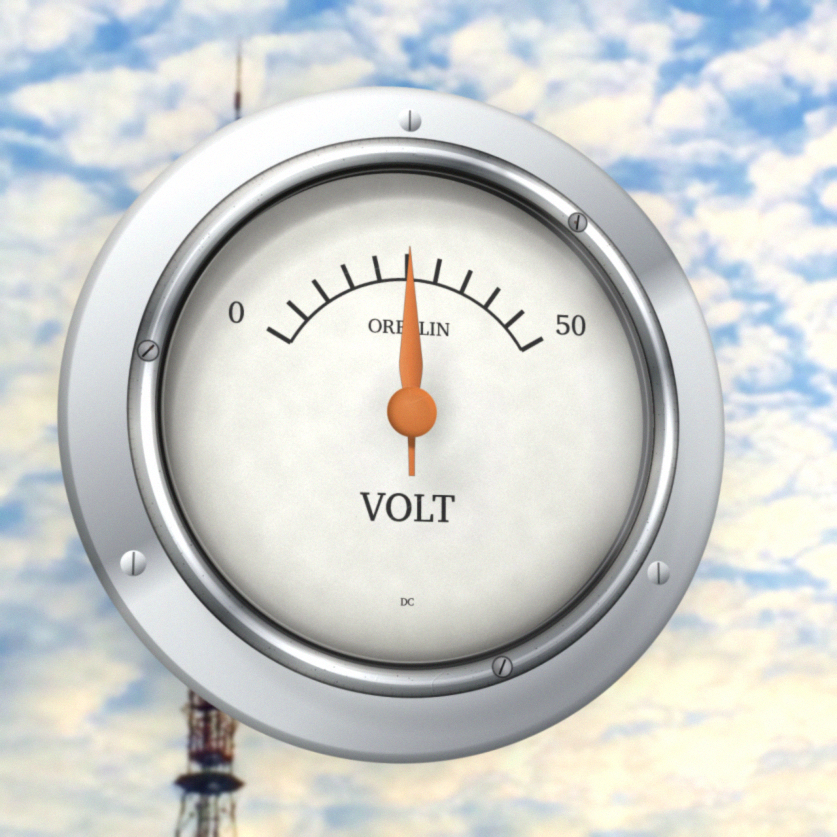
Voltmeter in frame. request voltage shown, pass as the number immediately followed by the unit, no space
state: 25V
